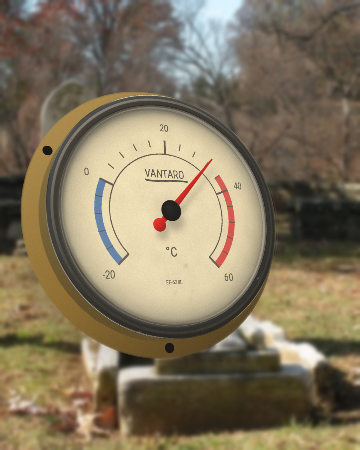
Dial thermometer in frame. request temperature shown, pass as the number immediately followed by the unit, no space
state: 32°C
